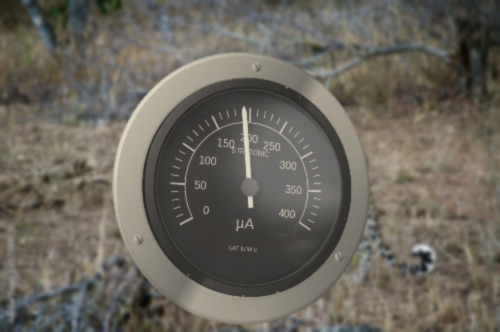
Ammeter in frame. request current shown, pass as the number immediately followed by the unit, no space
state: 190µA
